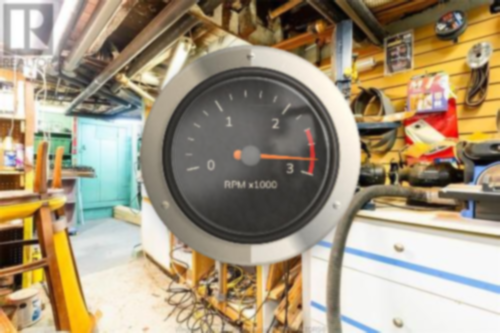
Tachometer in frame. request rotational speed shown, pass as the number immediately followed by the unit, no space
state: 2800rpm
